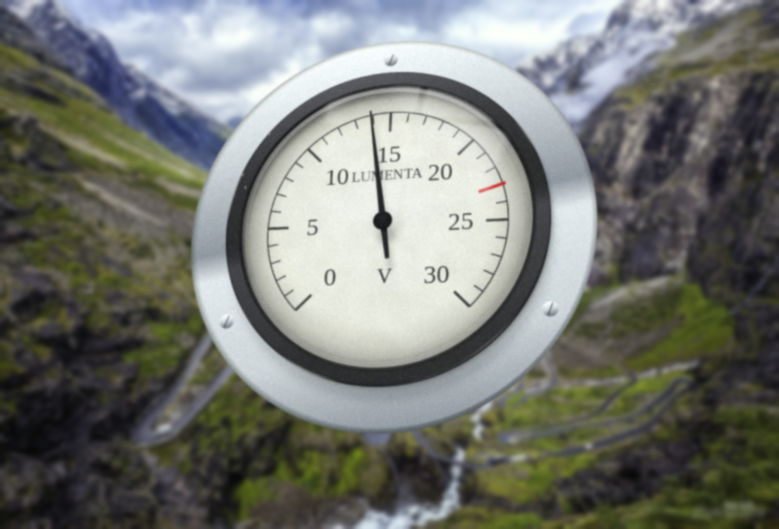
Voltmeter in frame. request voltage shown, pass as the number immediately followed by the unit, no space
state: 14V
